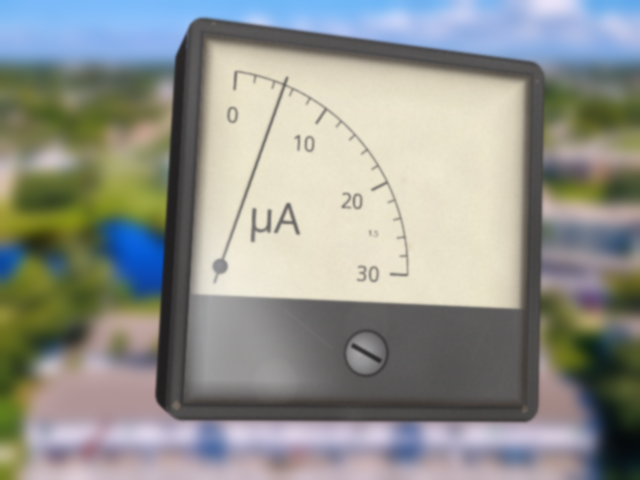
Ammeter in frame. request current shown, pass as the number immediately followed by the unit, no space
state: 5µA
